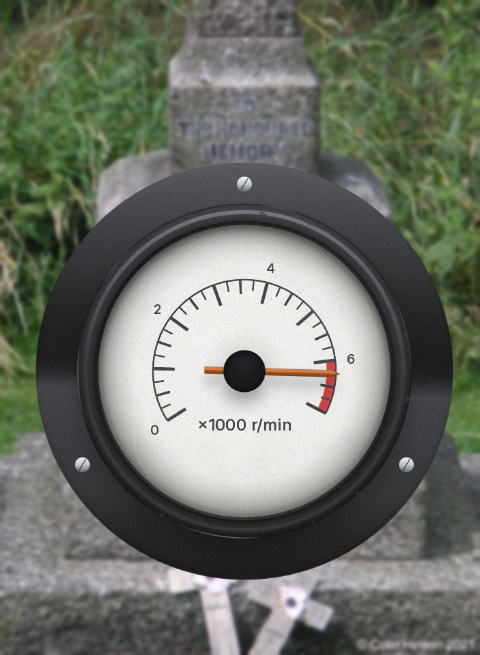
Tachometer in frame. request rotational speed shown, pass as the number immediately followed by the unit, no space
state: 6250rpm
